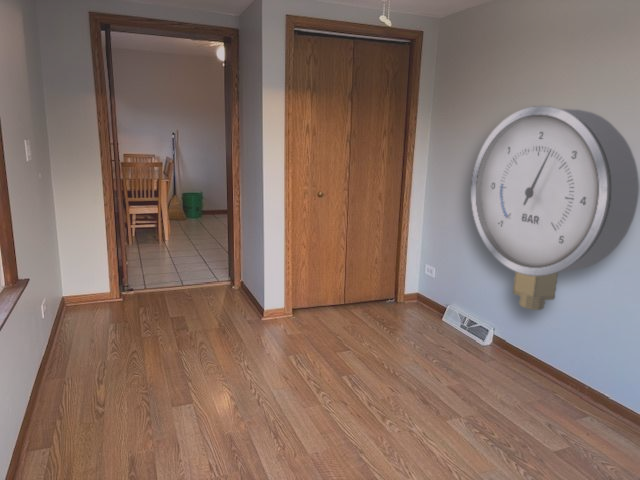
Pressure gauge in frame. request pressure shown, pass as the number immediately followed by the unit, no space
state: 2.5bar
